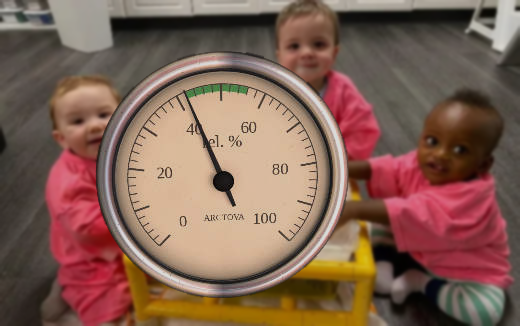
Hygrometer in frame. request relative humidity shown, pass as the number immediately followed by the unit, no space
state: 42%
